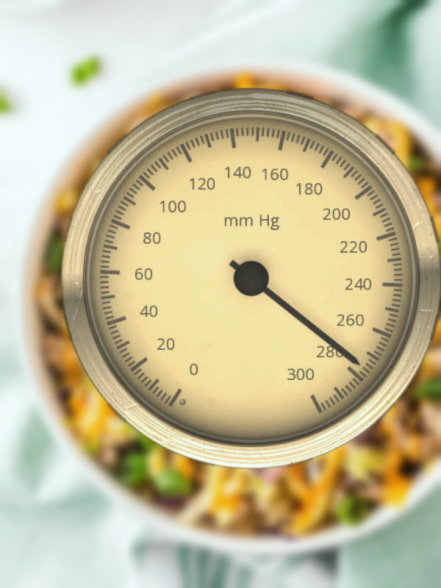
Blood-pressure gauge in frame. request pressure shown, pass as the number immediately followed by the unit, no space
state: 276mmHg
